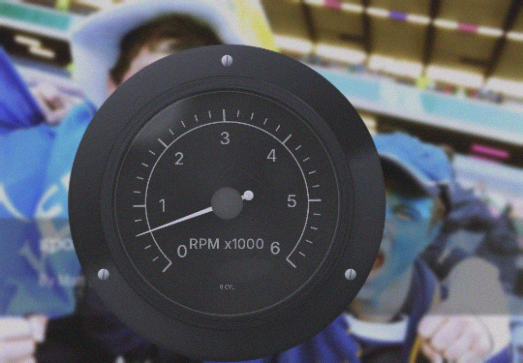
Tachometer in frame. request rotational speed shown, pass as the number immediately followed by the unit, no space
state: 600rpm
